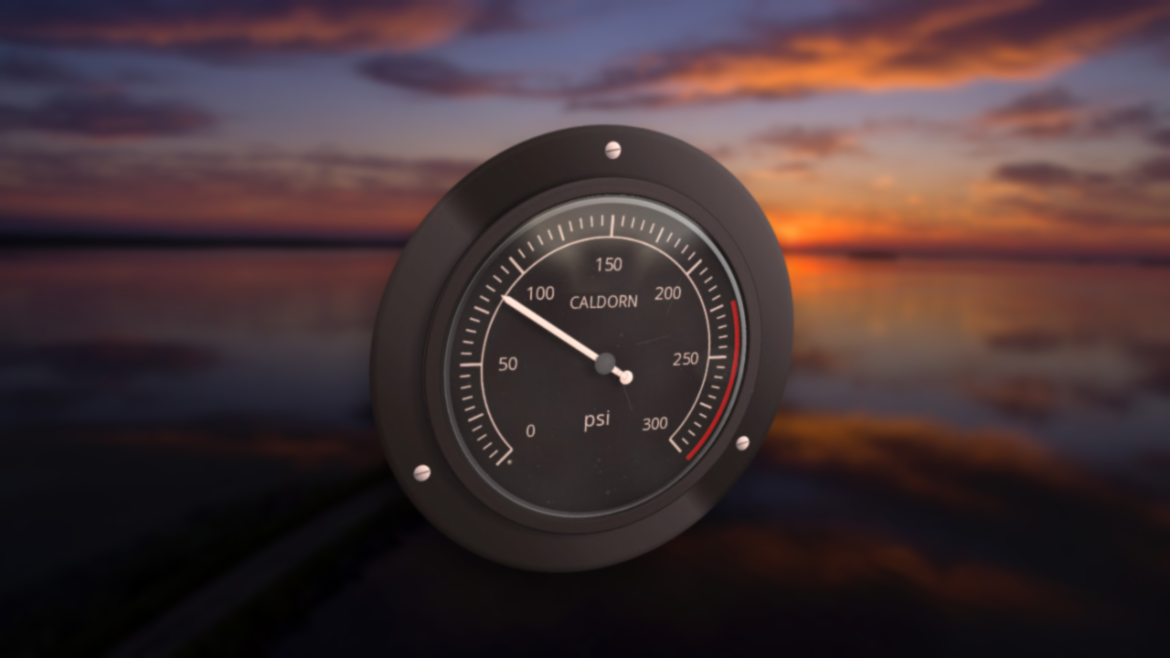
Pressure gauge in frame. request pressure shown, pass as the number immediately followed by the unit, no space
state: 85psi
